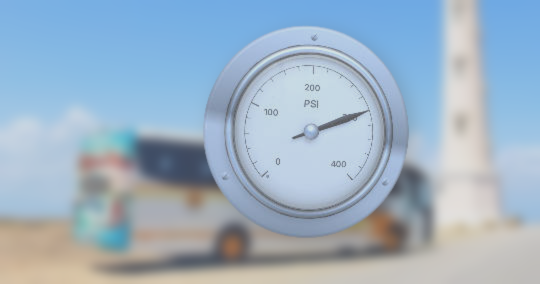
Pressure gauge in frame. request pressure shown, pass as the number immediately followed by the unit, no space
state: 300psi
